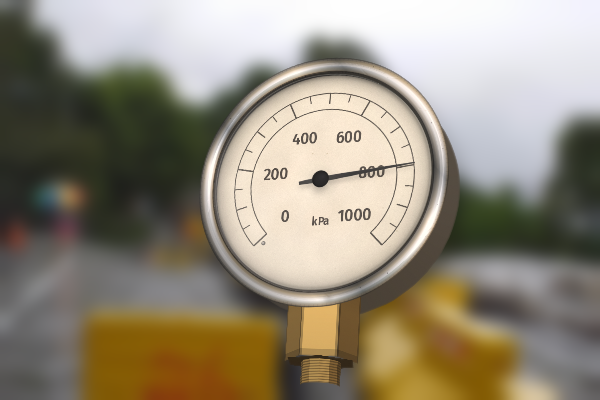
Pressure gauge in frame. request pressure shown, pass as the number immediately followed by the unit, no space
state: 800kPa
